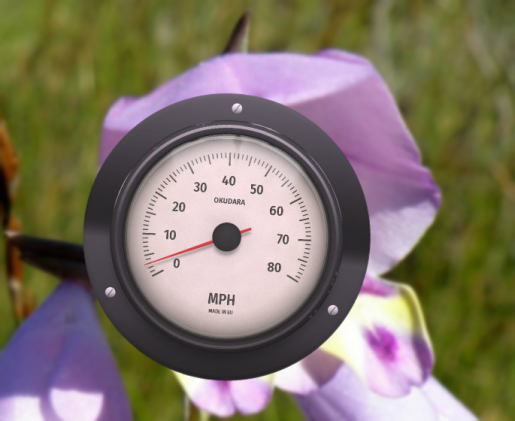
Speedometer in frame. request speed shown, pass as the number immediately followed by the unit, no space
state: 3mph
